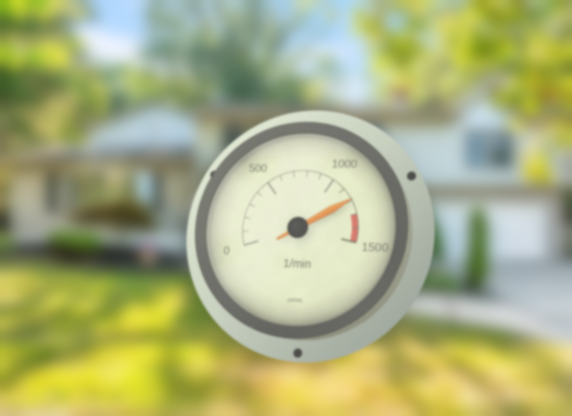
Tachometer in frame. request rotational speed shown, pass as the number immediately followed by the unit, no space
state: 1200rpm
